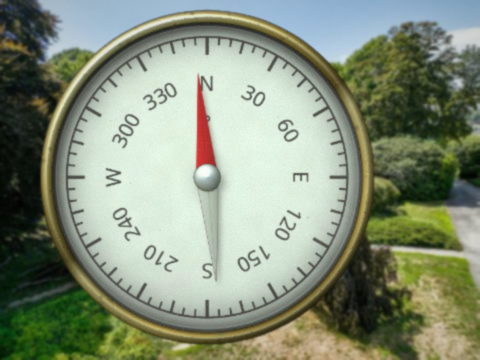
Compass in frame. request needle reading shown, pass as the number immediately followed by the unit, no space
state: 355°
